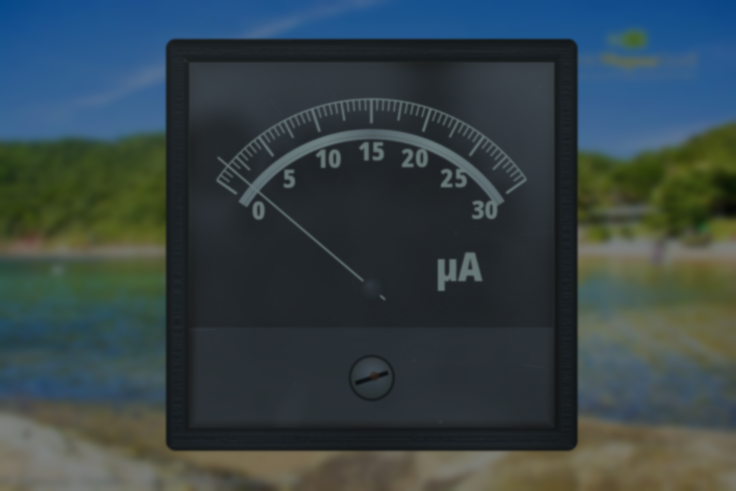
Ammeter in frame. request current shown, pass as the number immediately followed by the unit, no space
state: 1.5µA
